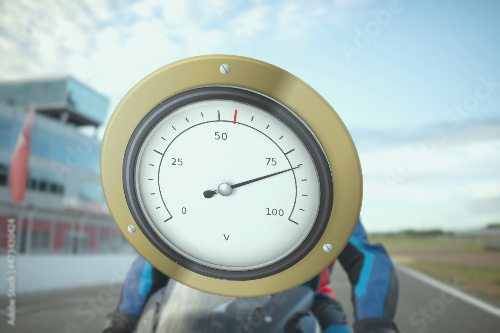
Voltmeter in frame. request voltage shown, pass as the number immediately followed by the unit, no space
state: 80V
